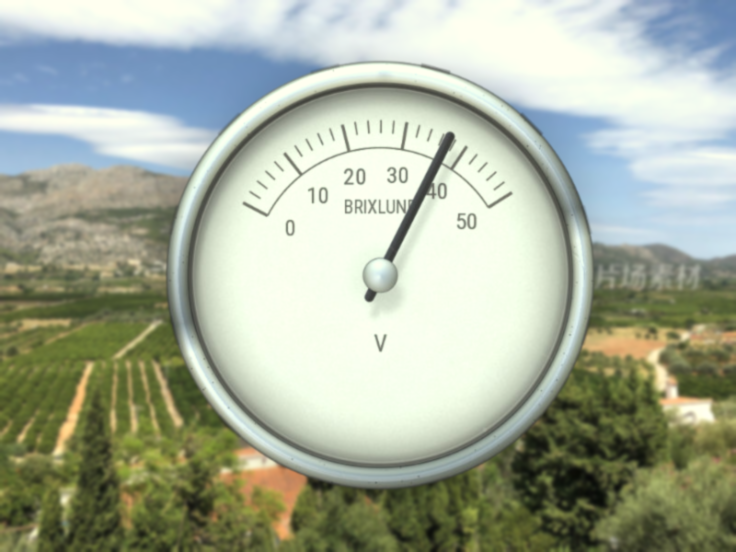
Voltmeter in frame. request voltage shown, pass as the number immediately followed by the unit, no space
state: 37V
